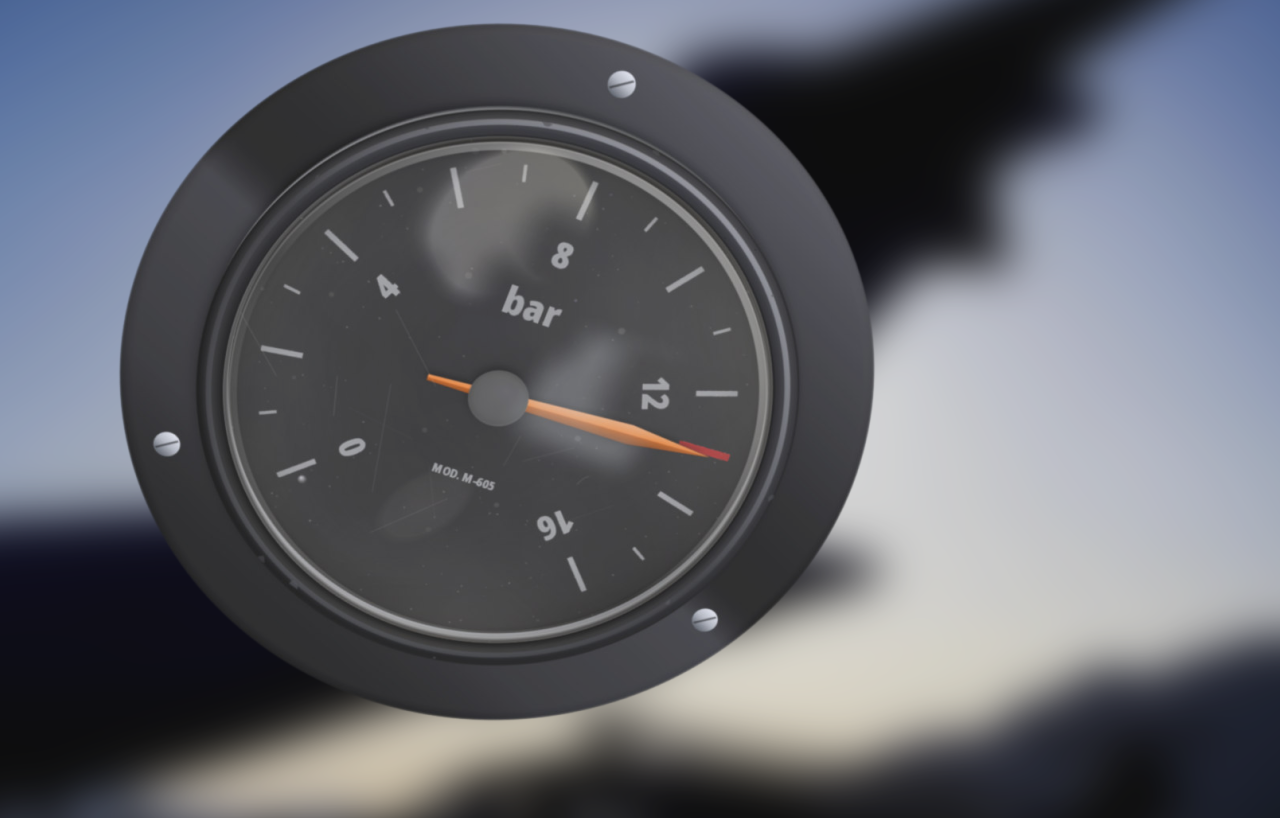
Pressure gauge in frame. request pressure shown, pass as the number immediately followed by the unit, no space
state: 13bar
